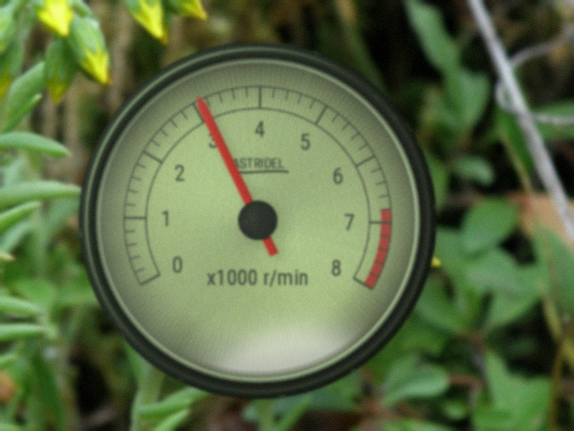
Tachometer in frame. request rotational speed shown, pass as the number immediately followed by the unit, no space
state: 3100rpm
